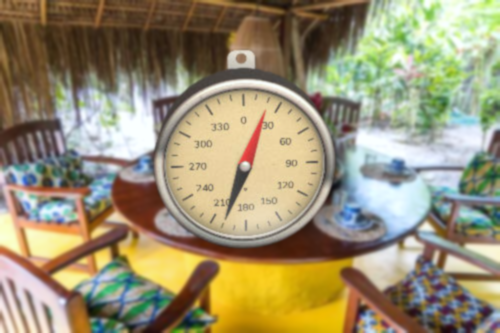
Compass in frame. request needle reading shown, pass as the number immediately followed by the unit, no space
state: 20°
